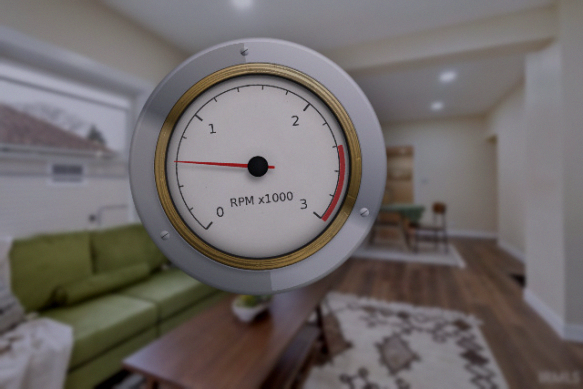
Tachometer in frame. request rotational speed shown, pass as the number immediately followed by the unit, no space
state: 600rpm
